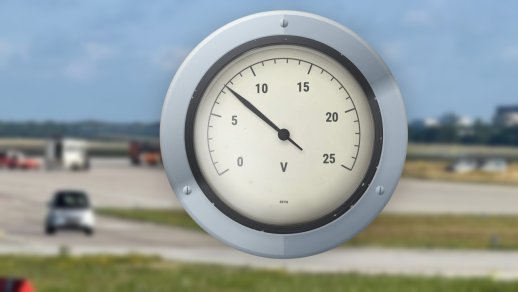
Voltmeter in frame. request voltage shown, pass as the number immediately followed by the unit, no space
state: 7.5V
